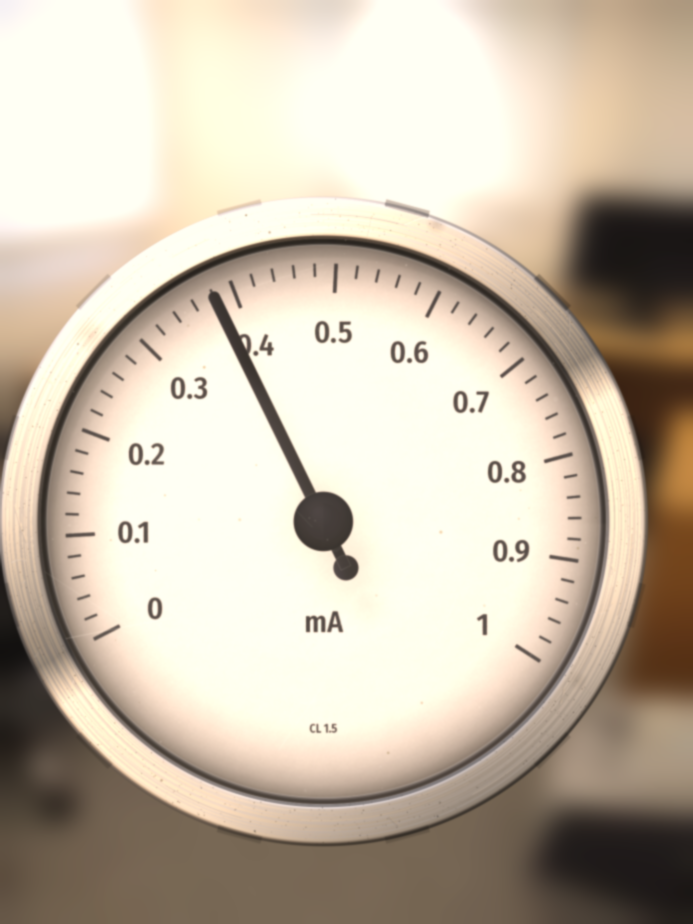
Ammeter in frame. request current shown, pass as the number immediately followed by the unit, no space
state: 0.38mA
